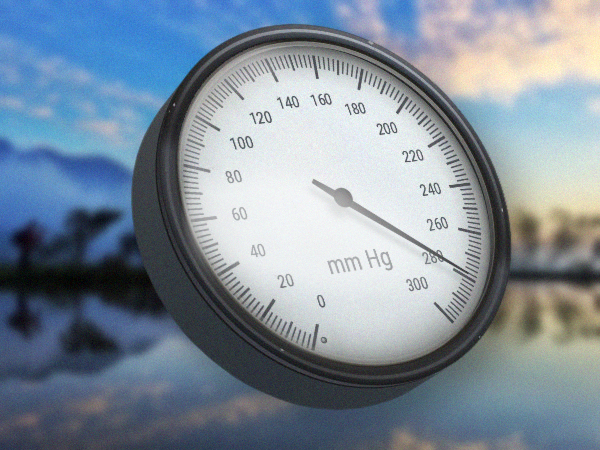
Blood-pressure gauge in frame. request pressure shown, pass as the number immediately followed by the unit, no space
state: 280mmHg
